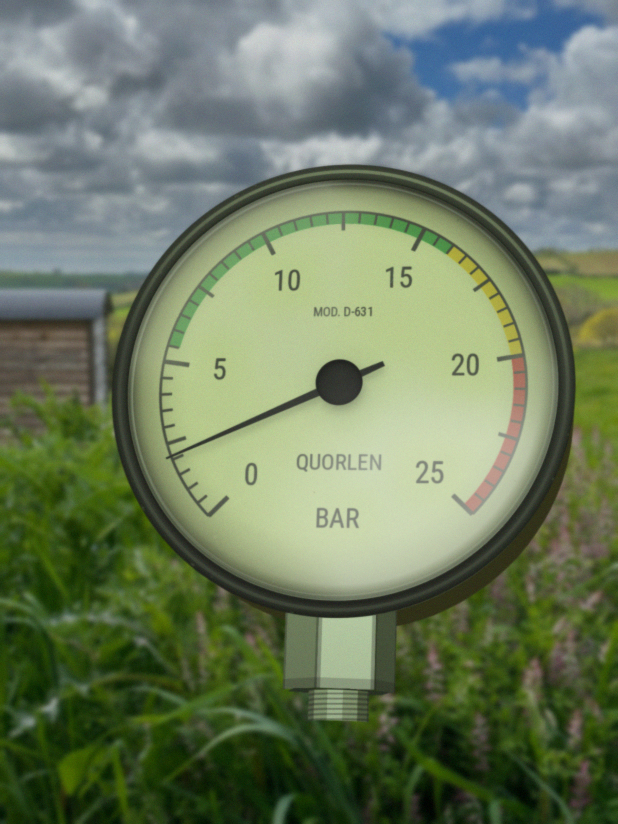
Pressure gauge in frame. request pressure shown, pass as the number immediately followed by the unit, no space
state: 2bar
